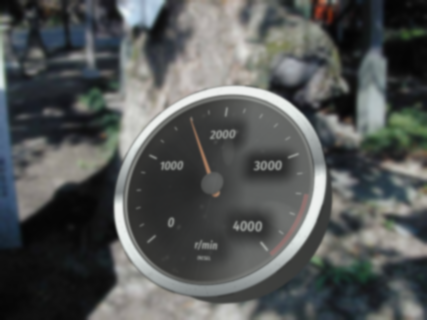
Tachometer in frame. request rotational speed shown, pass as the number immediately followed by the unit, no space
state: 1600rpm
